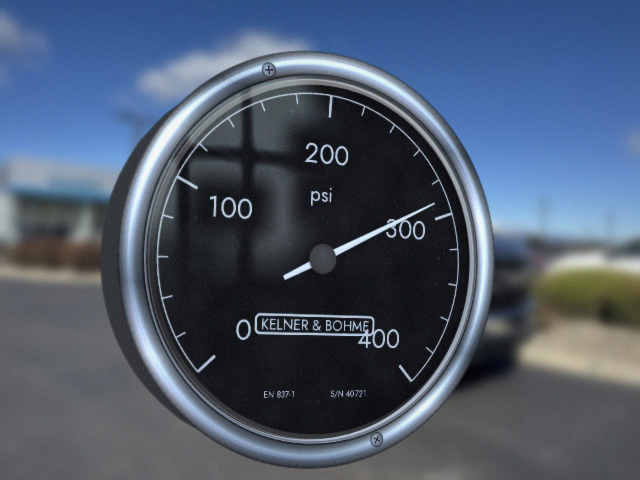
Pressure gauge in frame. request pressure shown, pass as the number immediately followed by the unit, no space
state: 290psi
